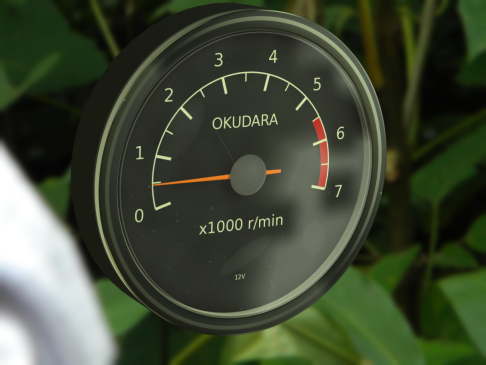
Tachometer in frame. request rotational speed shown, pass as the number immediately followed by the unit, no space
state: 500rpm
